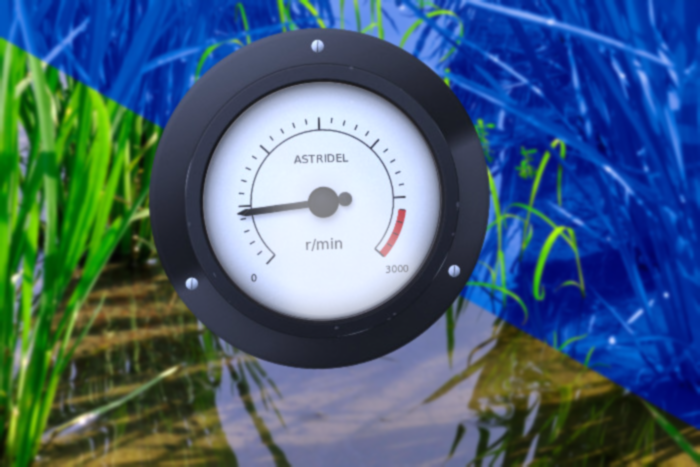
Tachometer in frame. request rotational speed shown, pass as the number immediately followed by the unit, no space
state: 450rpm
